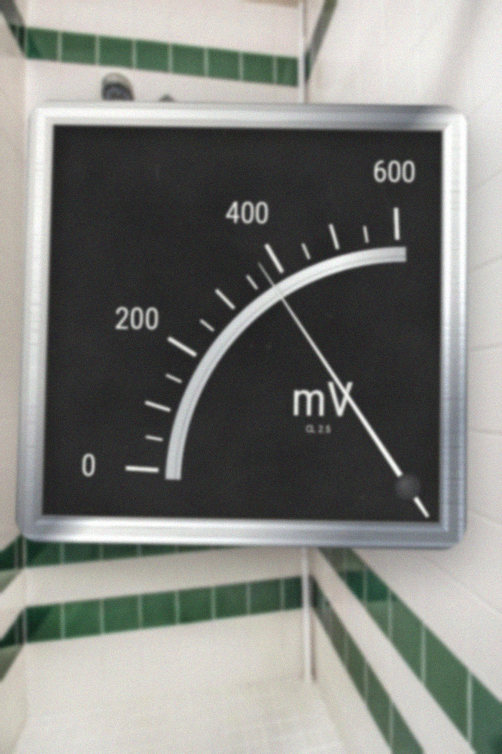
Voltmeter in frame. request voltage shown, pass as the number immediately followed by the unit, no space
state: 375mV
